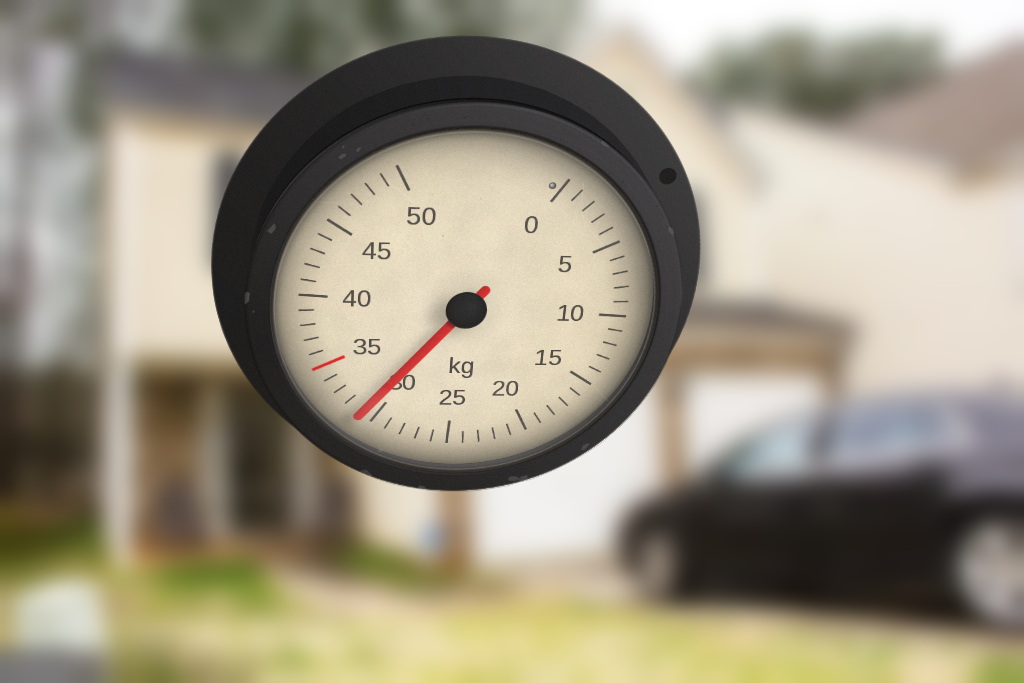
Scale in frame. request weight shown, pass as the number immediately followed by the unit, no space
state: 31kg
